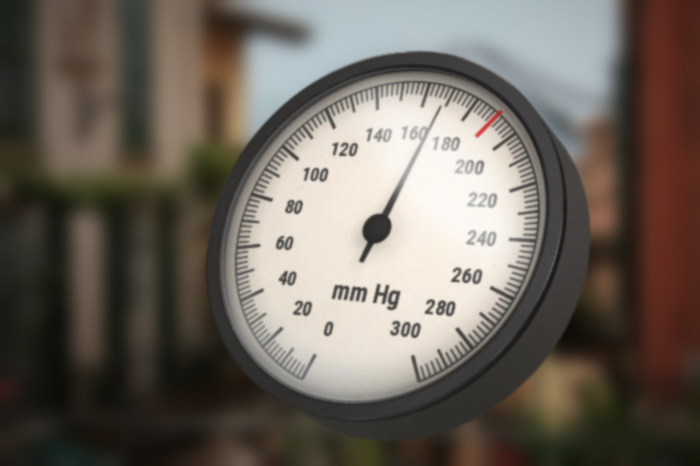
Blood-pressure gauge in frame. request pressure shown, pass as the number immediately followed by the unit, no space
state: 170mmHg
